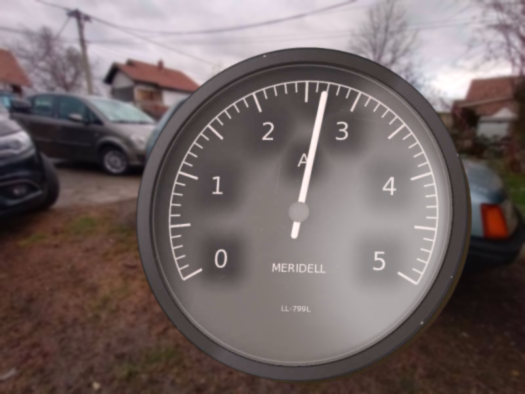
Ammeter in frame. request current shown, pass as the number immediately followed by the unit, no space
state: 2.7A
